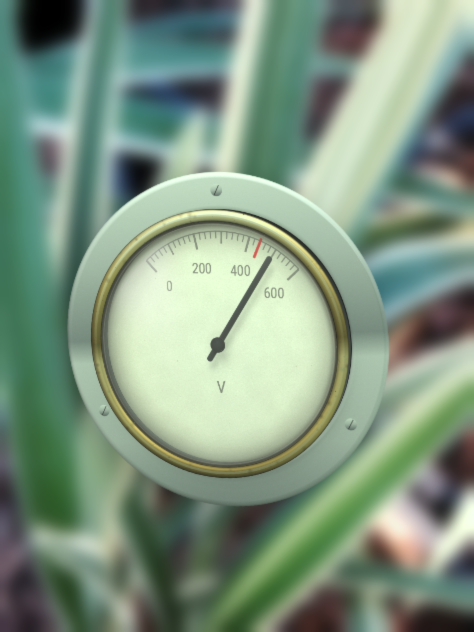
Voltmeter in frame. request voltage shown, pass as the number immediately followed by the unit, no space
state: 500V
